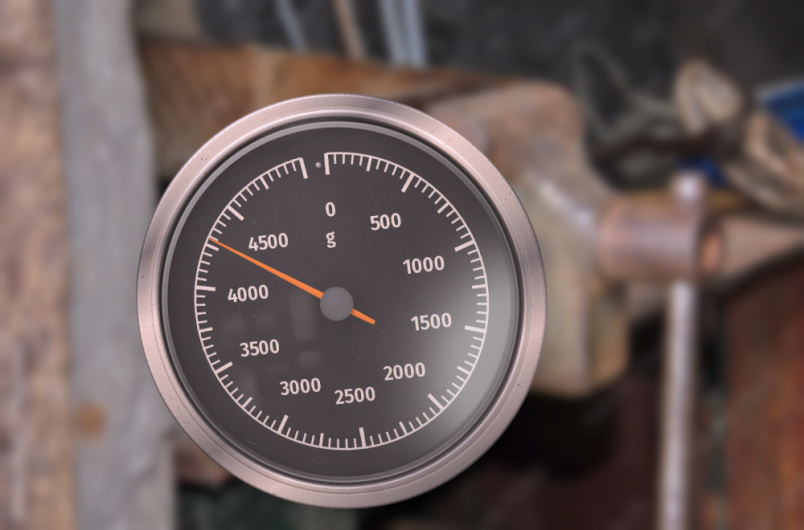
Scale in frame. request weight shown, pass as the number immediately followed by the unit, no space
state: 4300g
